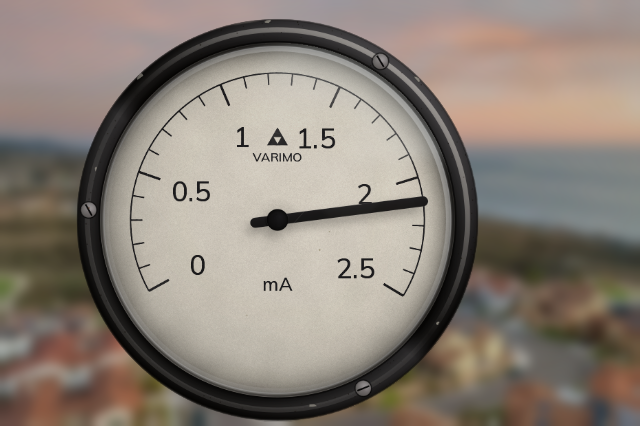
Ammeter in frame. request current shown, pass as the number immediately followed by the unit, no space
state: 2.1mA
